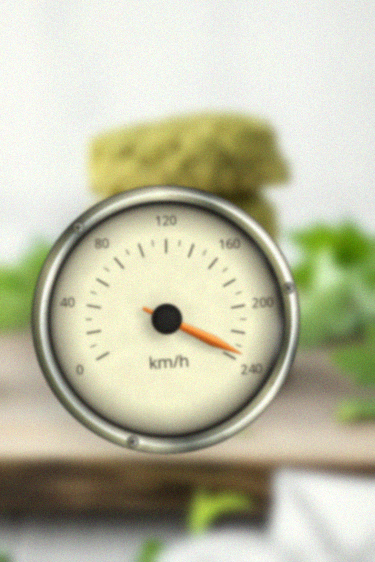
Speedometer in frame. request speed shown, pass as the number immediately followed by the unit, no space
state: 235km/h
